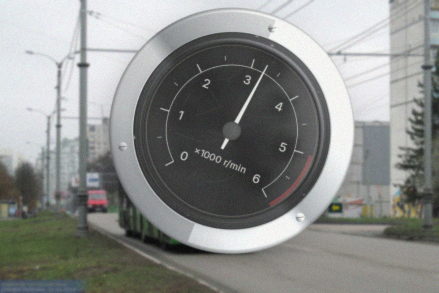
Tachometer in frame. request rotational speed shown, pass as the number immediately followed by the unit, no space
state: 3250rpm
